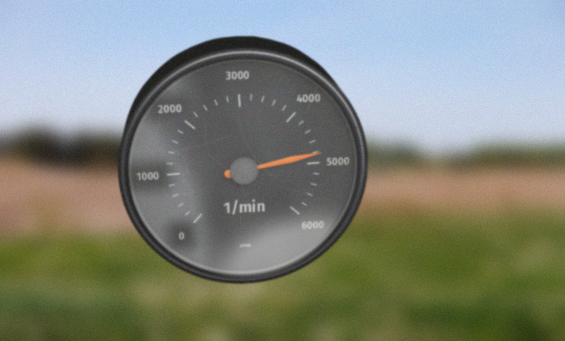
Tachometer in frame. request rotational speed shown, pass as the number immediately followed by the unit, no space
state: 4800rpm
